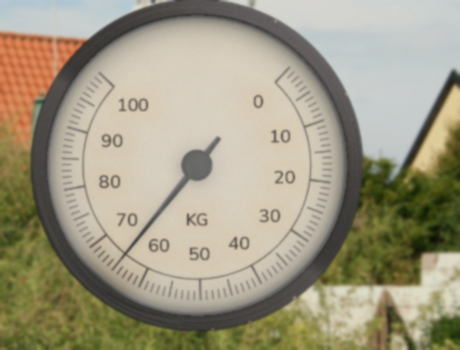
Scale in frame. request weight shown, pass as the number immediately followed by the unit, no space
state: 65kg
